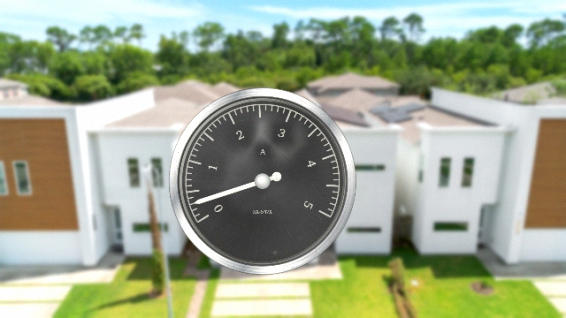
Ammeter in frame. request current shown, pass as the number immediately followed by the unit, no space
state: 0.3A
